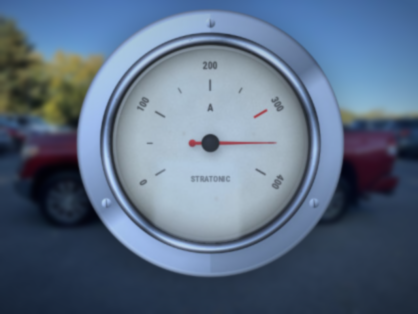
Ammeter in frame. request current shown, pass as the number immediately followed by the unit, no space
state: 350A
